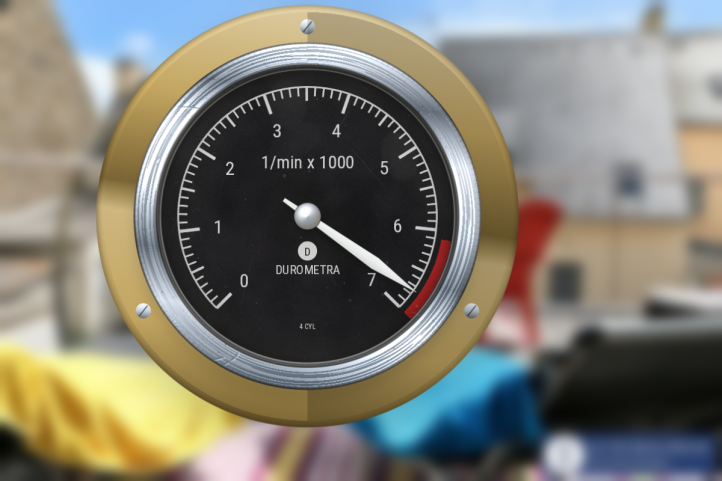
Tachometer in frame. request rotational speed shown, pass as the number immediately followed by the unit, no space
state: 6750rpm
